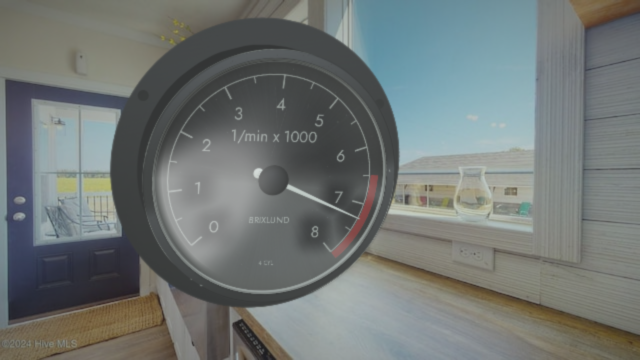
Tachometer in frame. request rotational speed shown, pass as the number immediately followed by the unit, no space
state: 7250rpm
